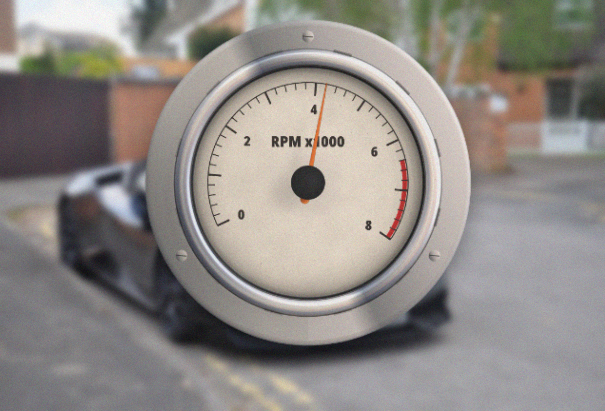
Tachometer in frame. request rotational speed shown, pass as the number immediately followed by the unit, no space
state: 4200rpm
